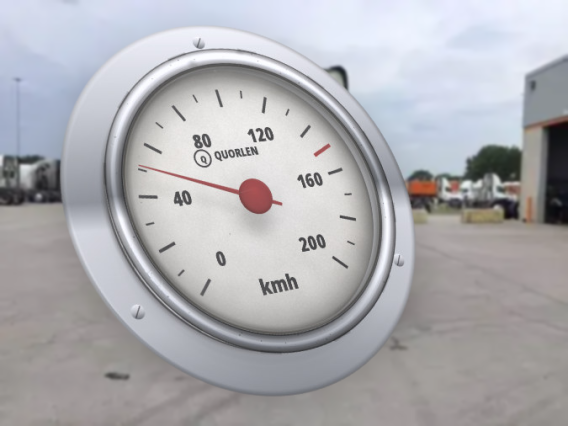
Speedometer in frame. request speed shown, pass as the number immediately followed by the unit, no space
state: 50km/h
